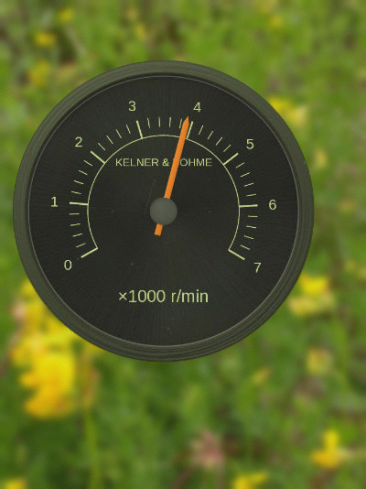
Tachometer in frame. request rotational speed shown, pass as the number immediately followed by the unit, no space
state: 3900rpm
